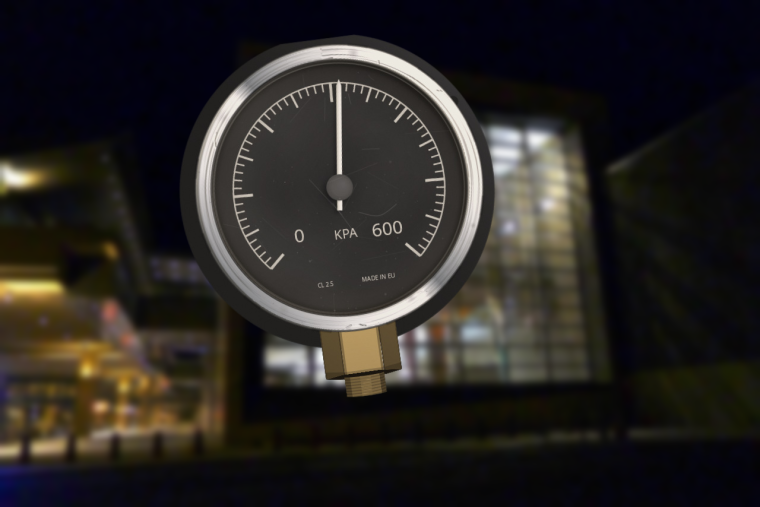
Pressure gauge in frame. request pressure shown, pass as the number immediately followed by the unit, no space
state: 310kPa
